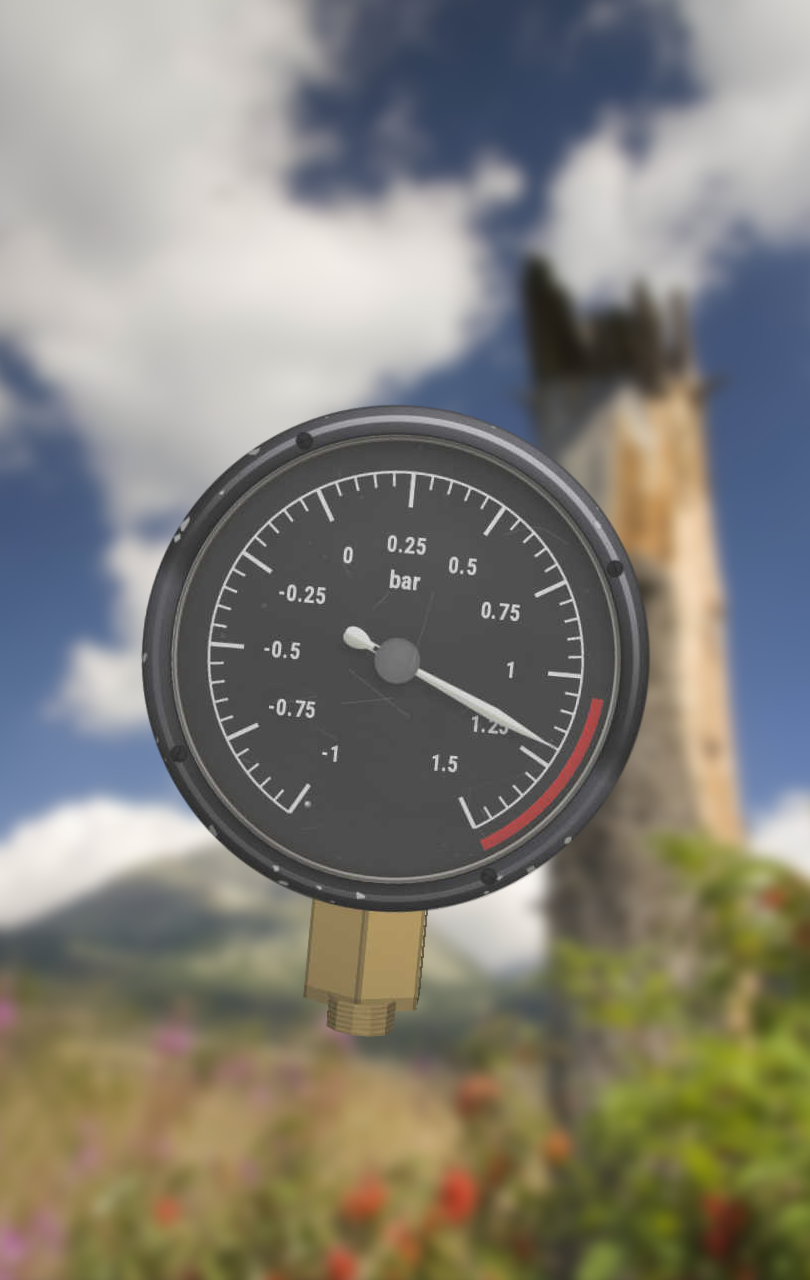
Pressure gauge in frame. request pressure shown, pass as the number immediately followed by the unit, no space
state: 1.2bar
